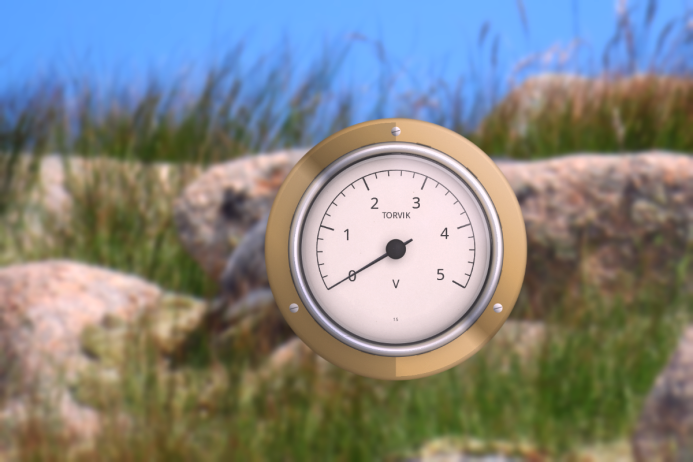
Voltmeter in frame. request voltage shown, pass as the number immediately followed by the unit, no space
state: 0V
